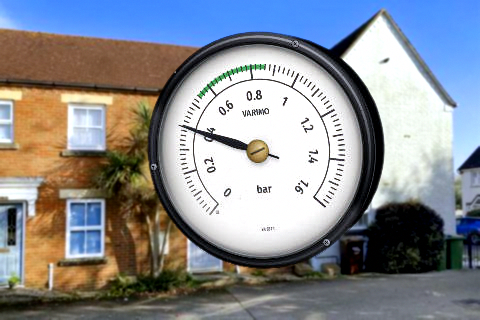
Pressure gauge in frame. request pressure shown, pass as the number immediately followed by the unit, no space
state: 0.4bar
